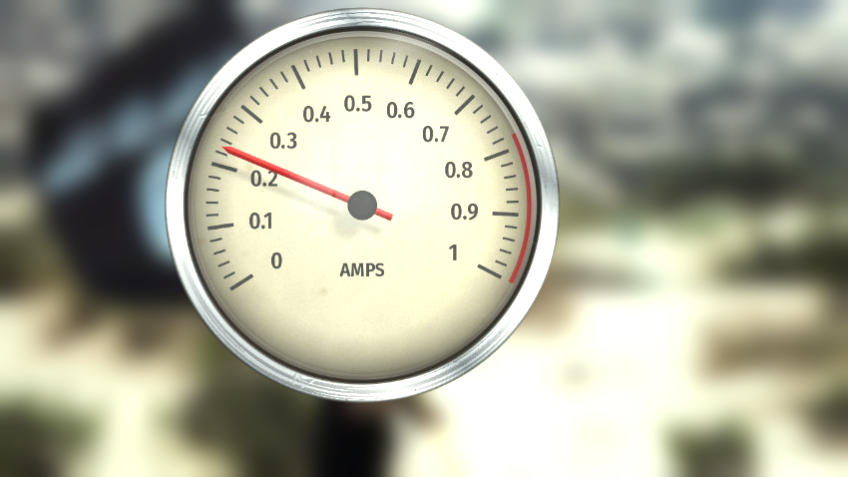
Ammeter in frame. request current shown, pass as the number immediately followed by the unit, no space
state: 0.23A
